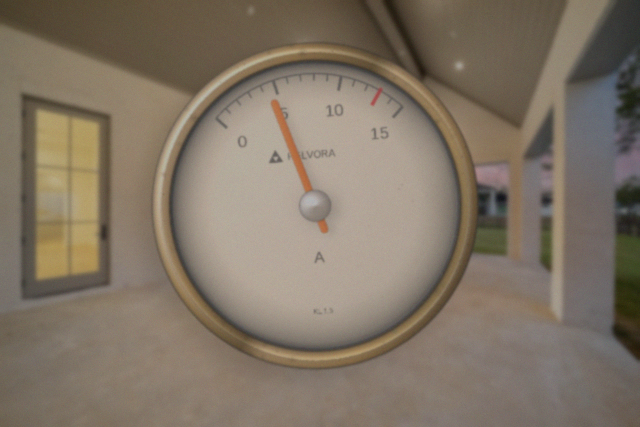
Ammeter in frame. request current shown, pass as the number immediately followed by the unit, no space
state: 4.5A
